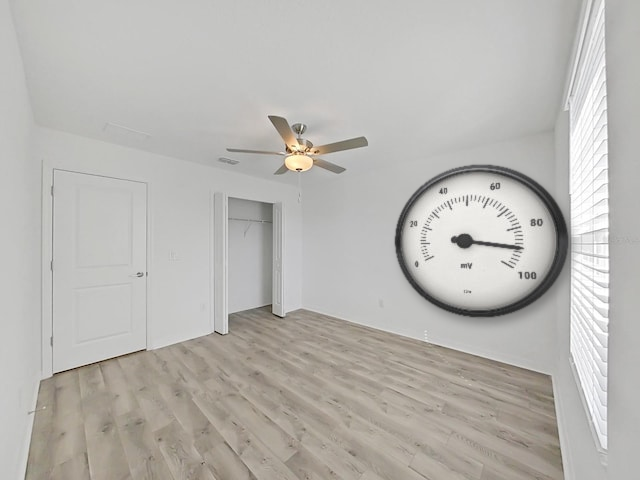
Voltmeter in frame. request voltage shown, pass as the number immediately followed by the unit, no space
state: 90mV
